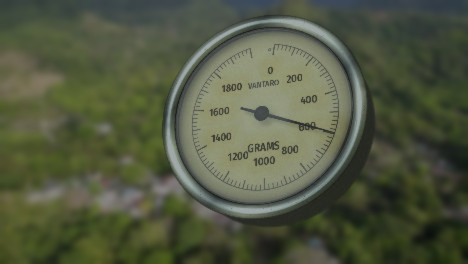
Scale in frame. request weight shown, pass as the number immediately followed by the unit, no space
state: 600g
